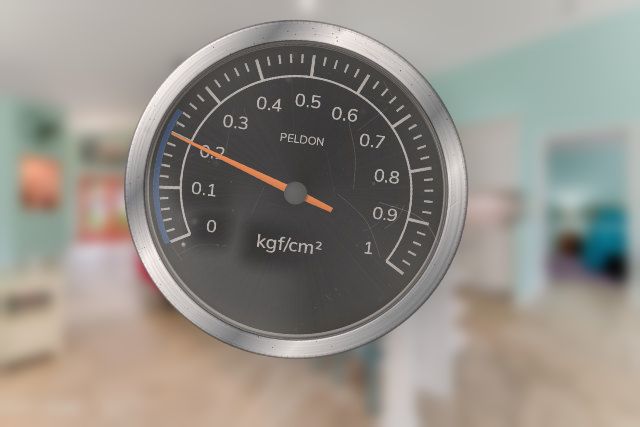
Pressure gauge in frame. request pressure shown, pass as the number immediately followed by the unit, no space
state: 0.2kg/cm²
